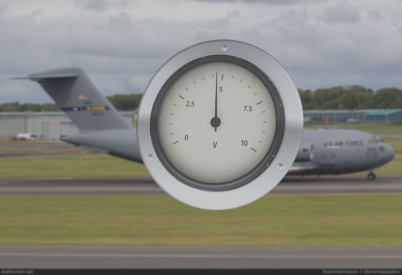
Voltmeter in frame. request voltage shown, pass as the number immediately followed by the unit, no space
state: 4.75V
